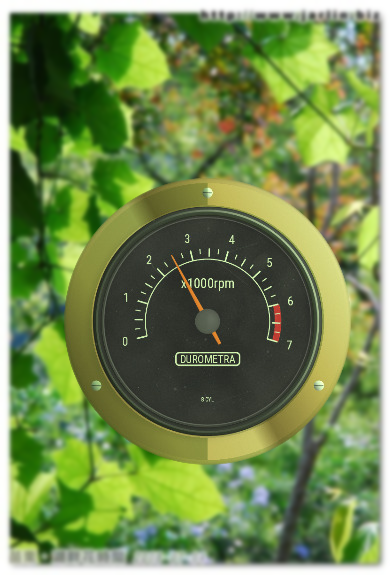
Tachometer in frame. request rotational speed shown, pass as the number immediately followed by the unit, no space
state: 2500rpm
